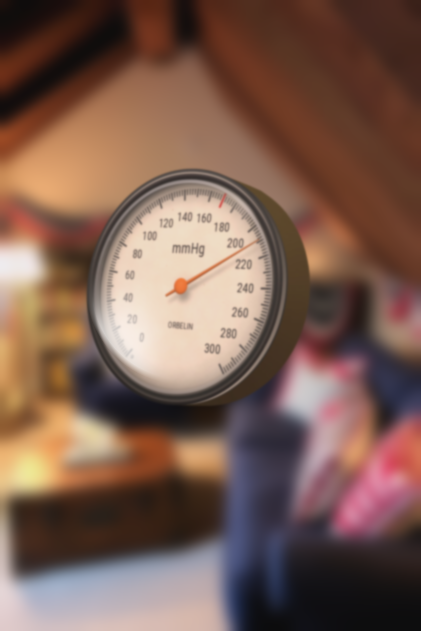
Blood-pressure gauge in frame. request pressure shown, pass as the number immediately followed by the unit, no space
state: 210mmHg
